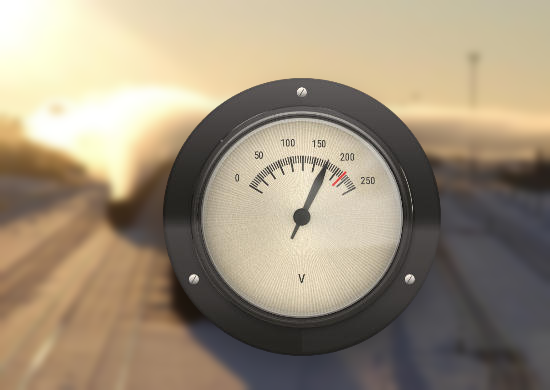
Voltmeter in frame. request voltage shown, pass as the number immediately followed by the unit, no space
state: 175V
